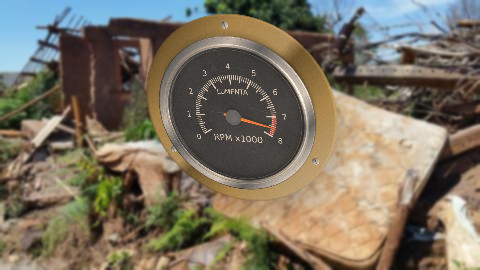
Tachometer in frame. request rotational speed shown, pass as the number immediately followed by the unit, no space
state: 7500rpm
